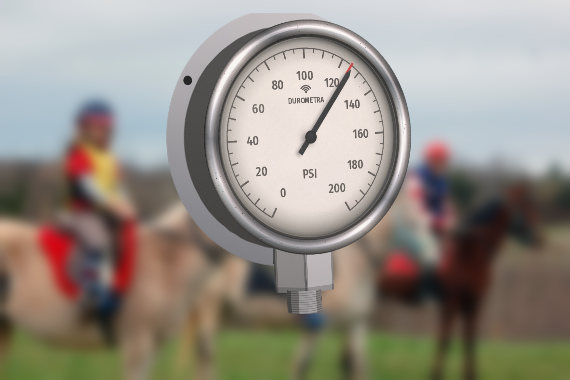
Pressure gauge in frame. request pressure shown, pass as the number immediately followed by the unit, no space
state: 125psi
